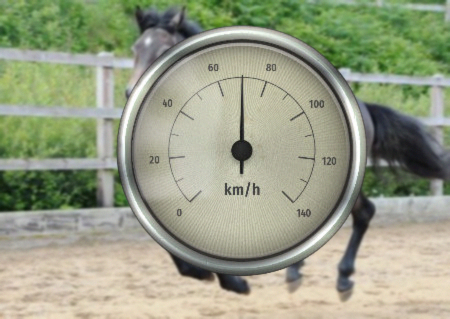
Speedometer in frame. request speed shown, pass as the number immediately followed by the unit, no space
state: 70km/h
